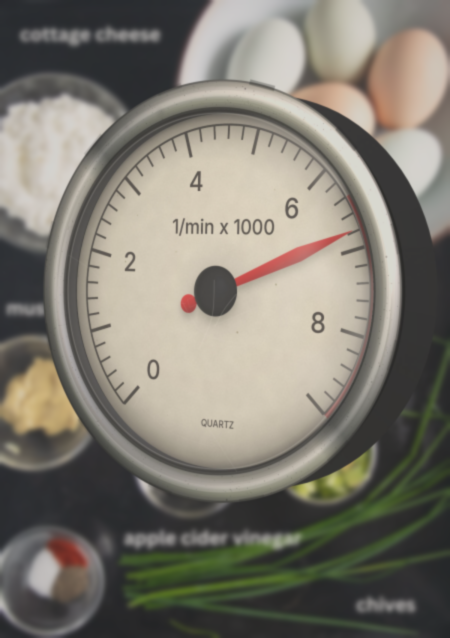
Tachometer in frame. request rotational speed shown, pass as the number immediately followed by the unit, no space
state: 6800rpm
